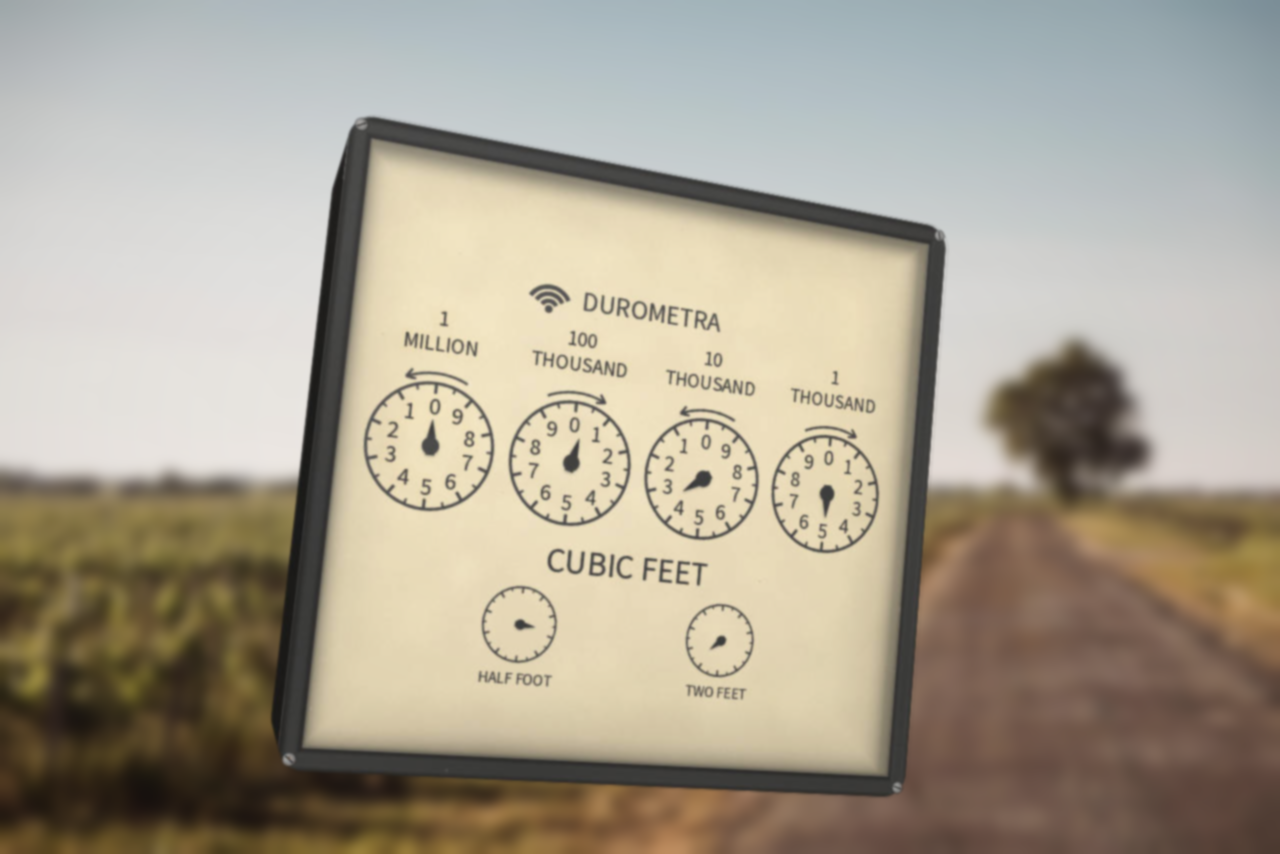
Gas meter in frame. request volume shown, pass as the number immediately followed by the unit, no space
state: 3500ft³
